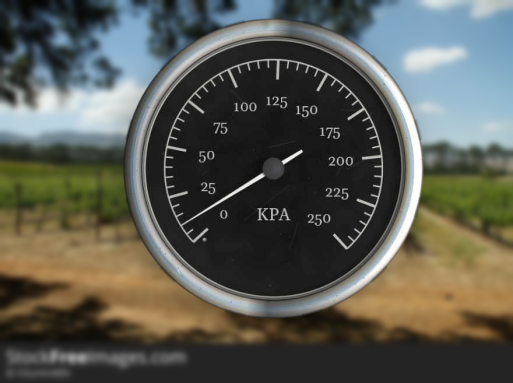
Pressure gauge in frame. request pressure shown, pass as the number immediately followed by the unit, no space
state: 10kPa
